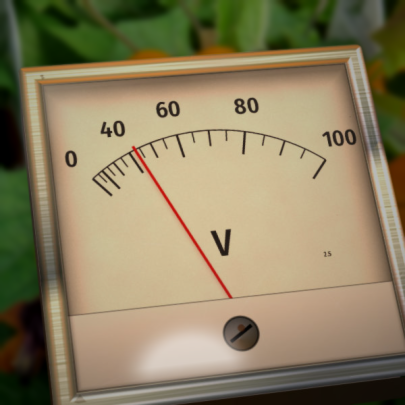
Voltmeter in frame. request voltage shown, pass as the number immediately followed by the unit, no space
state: 42.5V
